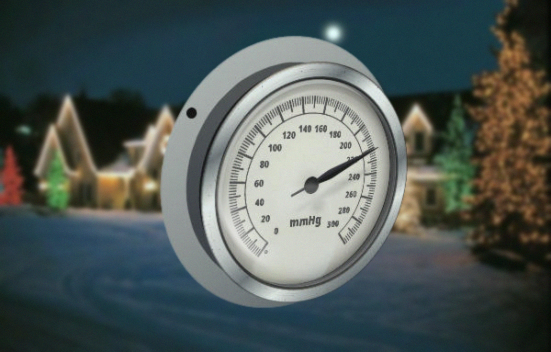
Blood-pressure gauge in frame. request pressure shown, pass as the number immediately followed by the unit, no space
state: 220mmHg
